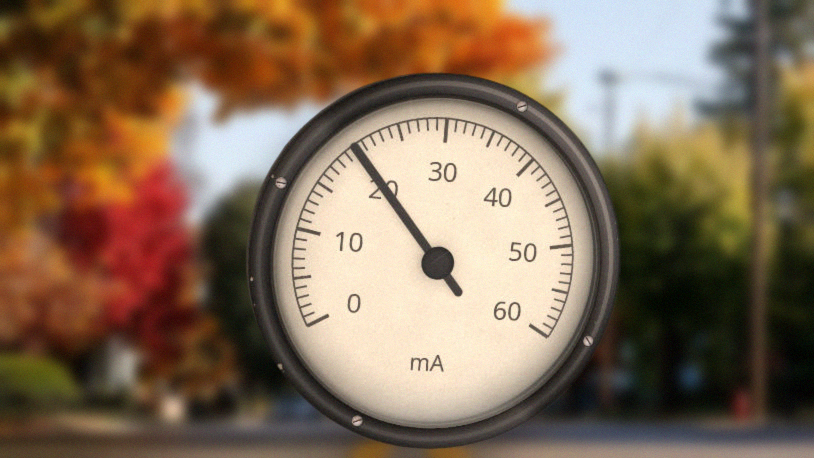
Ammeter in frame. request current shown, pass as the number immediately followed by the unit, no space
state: 20mA
